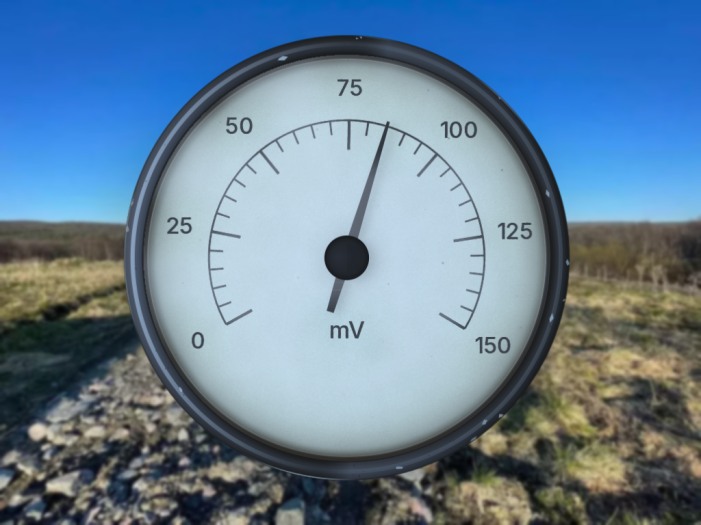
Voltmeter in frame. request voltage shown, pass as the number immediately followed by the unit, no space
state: 85mV
